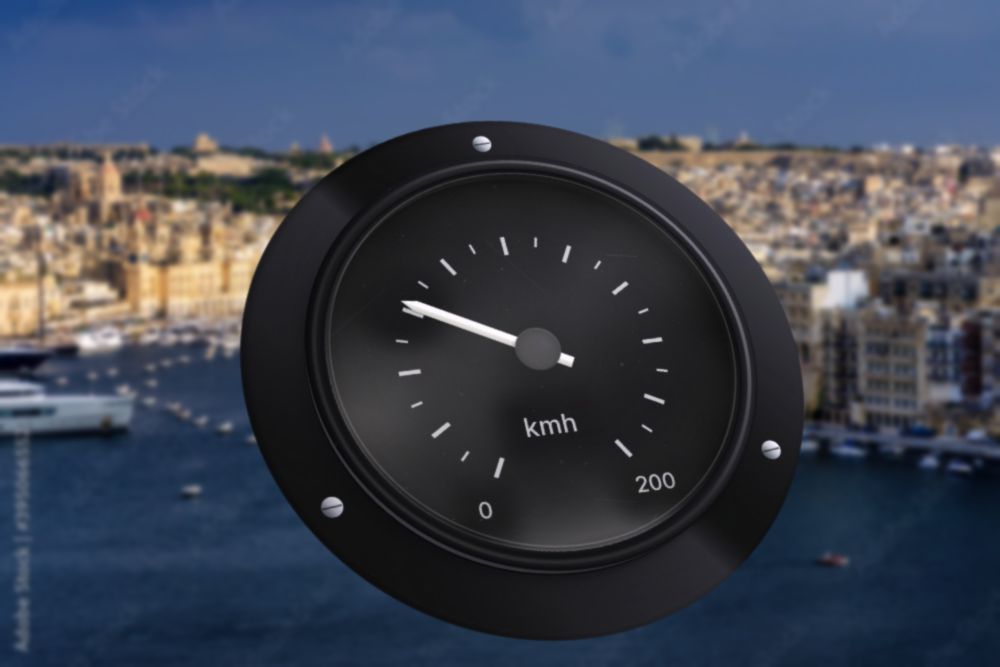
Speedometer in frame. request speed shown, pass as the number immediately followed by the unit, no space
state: 60km/h
